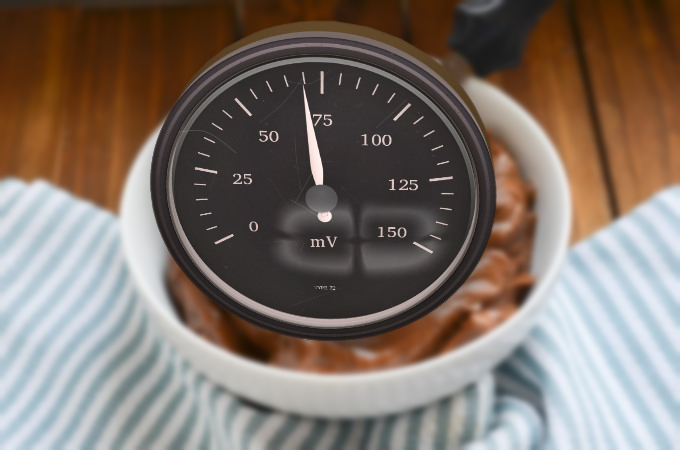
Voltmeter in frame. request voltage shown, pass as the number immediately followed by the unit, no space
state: 70mV
